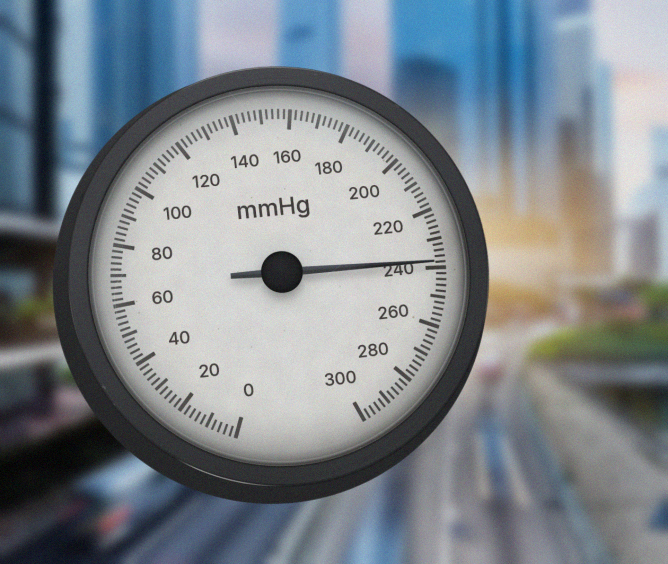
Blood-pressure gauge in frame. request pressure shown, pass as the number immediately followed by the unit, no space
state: 238mmHg
